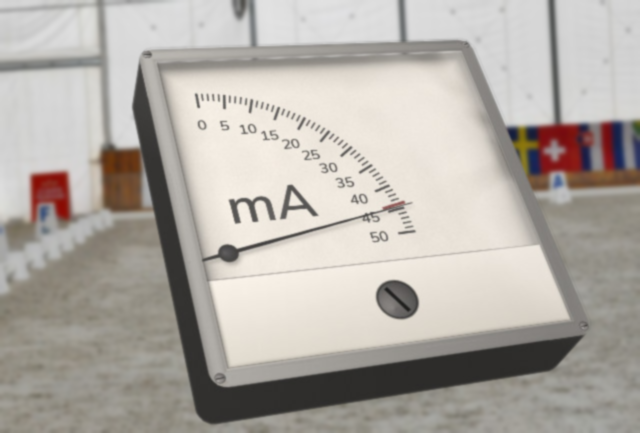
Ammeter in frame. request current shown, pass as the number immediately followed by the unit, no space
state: 45mA
